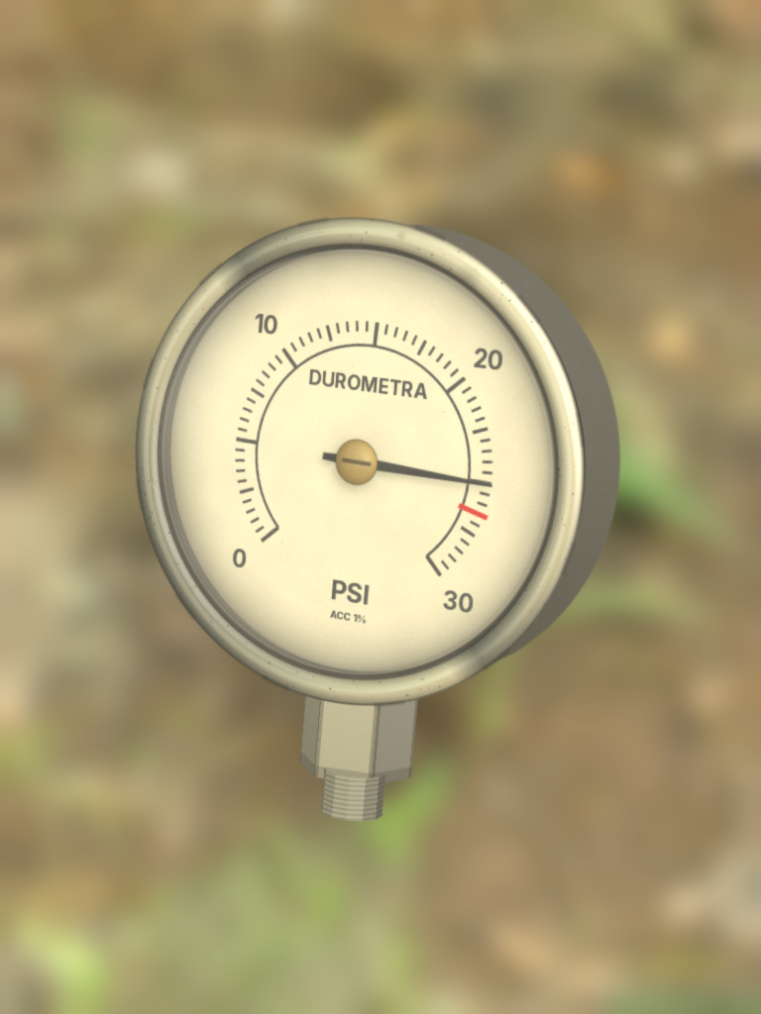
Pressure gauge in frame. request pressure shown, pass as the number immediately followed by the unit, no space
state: 25psi
